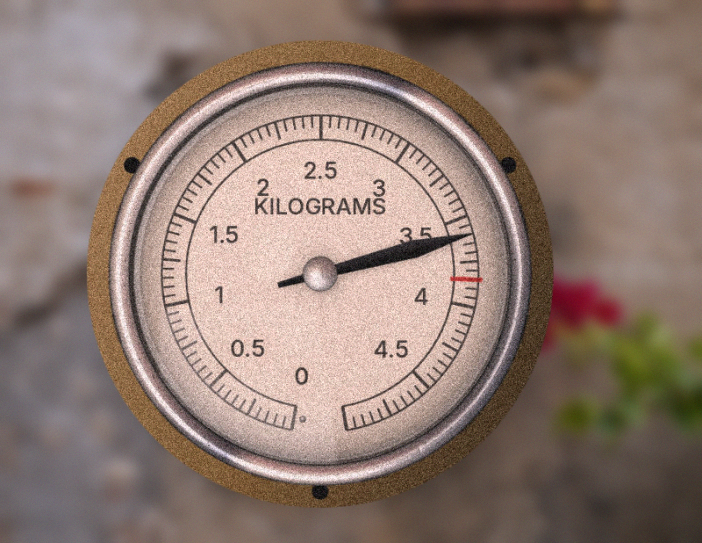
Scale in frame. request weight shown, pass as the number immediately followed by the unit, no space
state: 3.6kg
